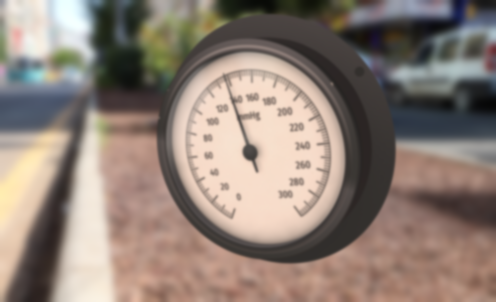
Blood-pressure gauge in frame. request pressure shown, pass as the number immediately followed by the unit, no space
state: 140mmHg
